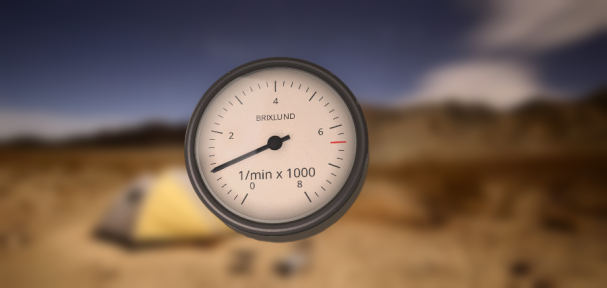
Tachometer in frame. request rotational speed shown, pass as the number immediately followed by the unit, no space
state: 1000rpm
